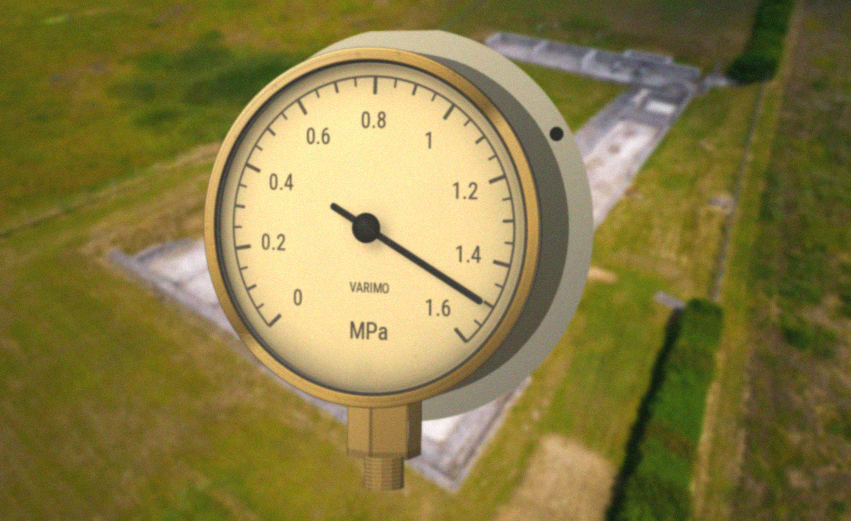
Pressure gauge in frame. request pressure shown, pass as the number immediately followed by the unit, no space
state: 1.5MPa
